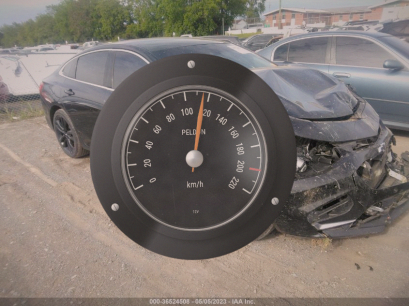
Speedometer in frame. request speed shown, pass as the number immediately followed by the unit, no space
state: 115km/h
